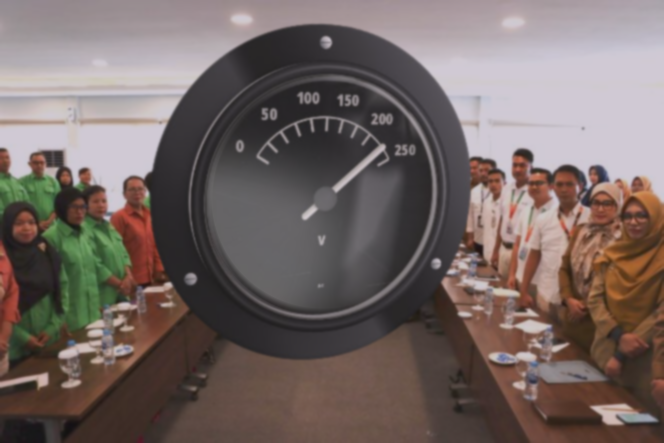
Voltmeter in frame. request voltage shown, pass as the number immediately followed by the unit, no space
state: 225V
